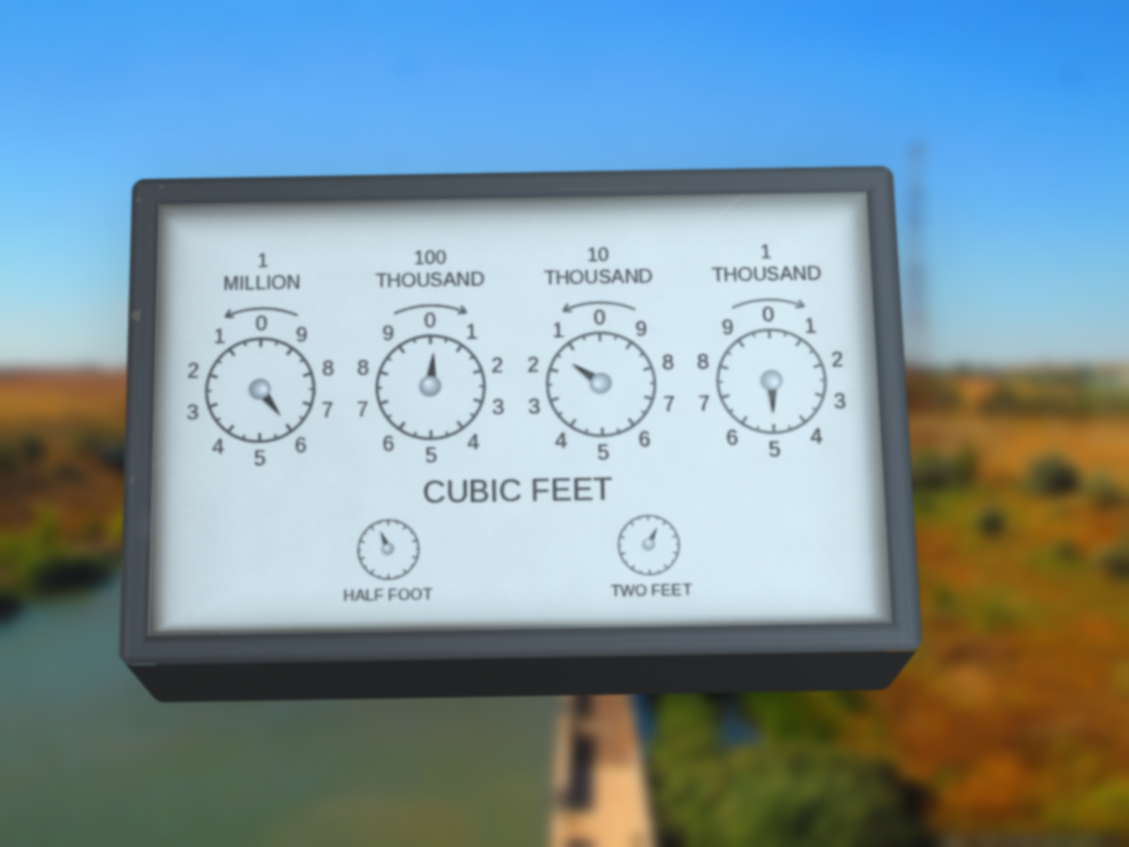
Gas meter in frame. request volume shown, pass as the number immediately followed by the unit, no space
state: 601500ft³
